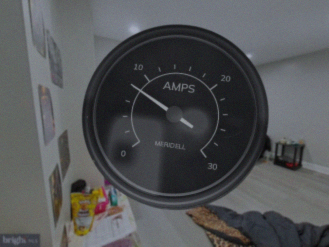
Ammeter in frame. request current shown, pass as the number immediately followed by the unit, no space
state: 8A
